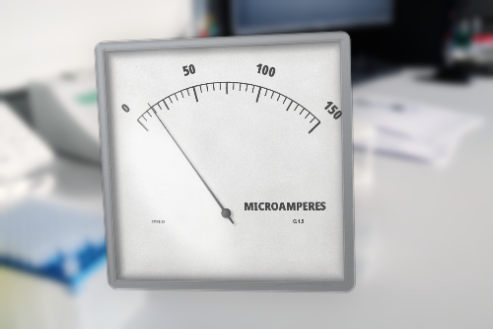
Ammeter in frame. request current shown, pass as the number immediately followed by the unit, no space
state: 15µA
